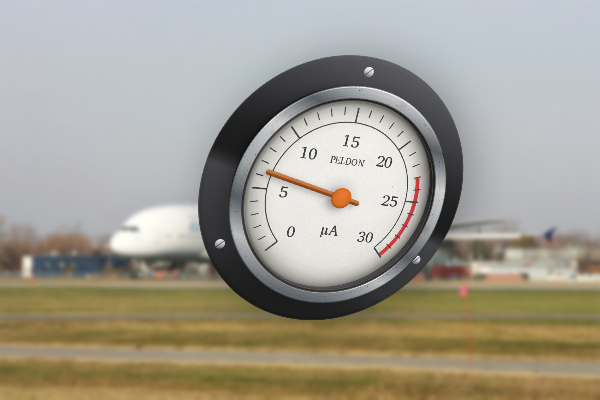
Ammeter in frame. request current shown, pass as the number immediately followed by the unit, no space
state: 6.5µA
